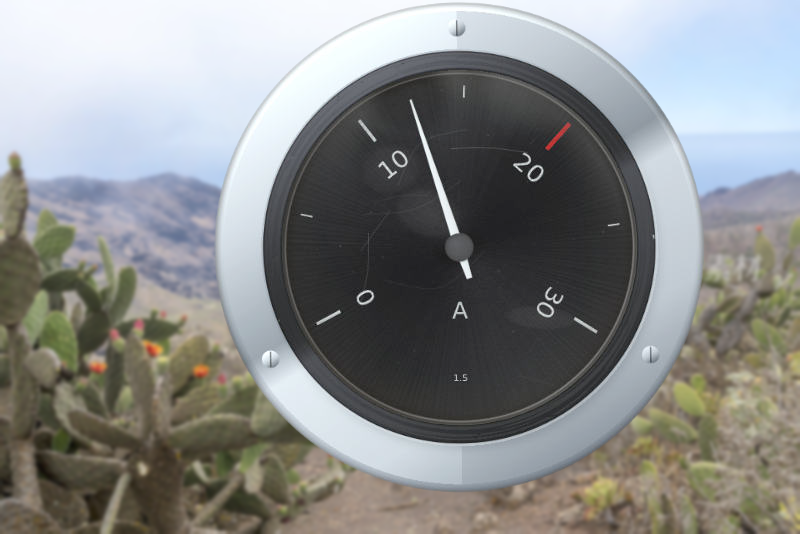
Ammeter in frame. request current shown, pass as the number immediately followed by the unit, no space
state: 12.5A
